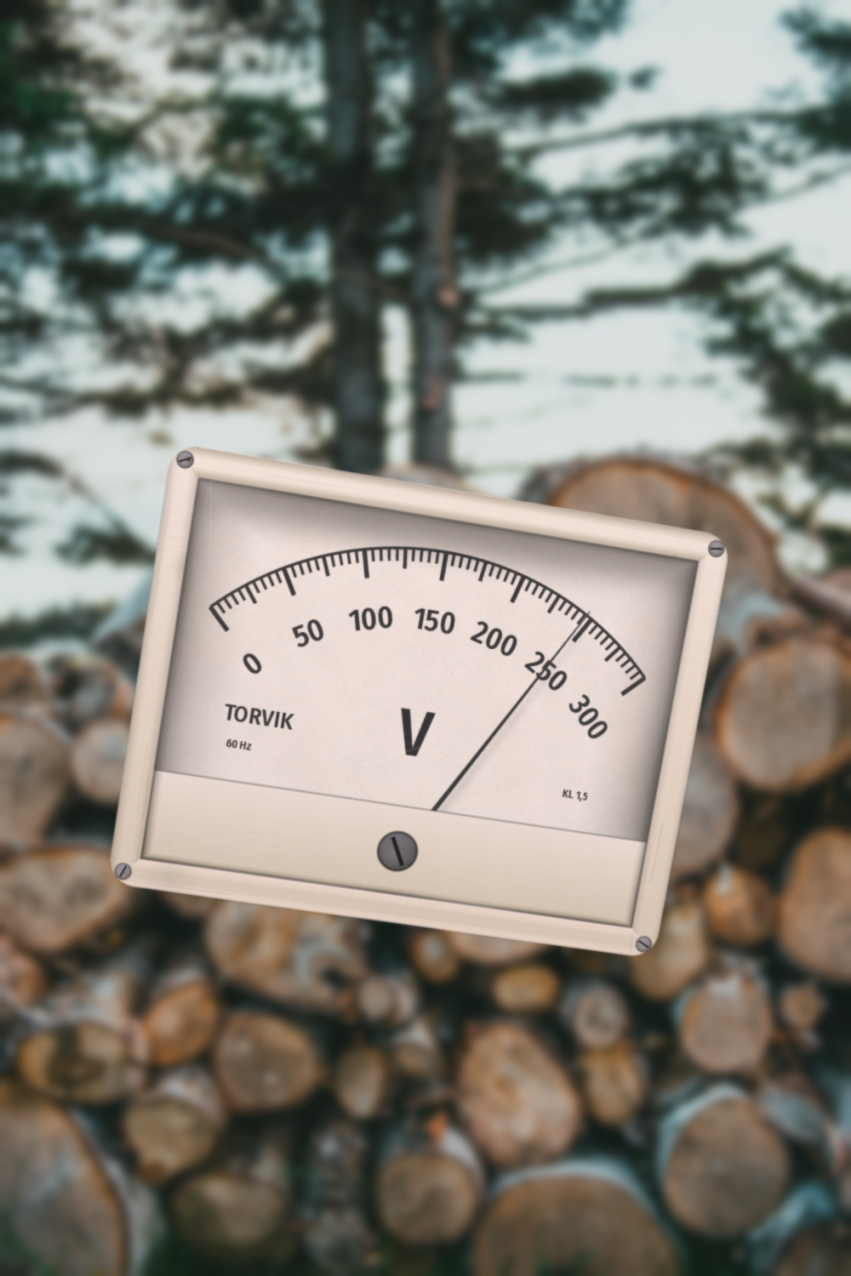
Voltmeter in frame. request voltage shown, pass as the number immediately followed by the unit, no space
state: 245V
